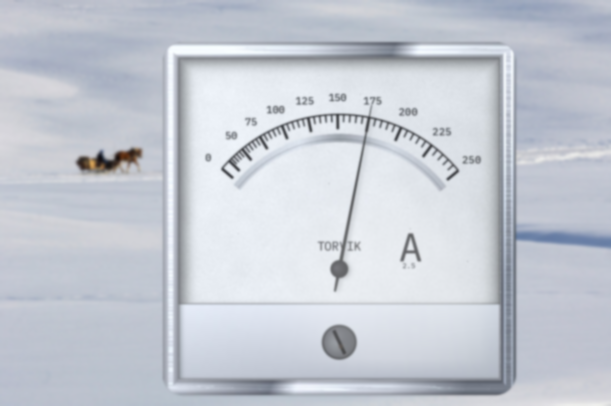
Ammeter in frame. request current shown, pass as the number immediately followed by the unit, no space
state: 175A
